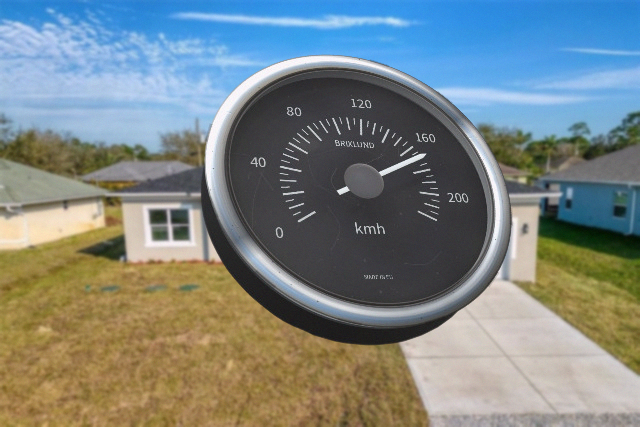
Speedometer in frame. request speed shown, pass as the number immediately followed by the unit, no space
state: 170km/h
